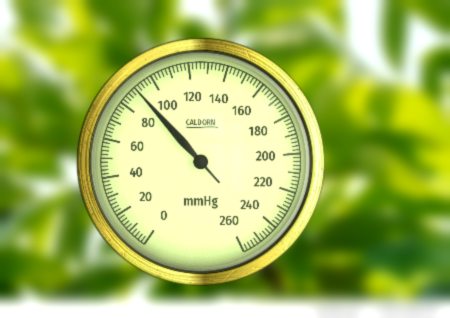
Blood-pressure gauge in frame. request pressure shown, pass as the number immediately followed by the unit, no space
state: 90mmHg
